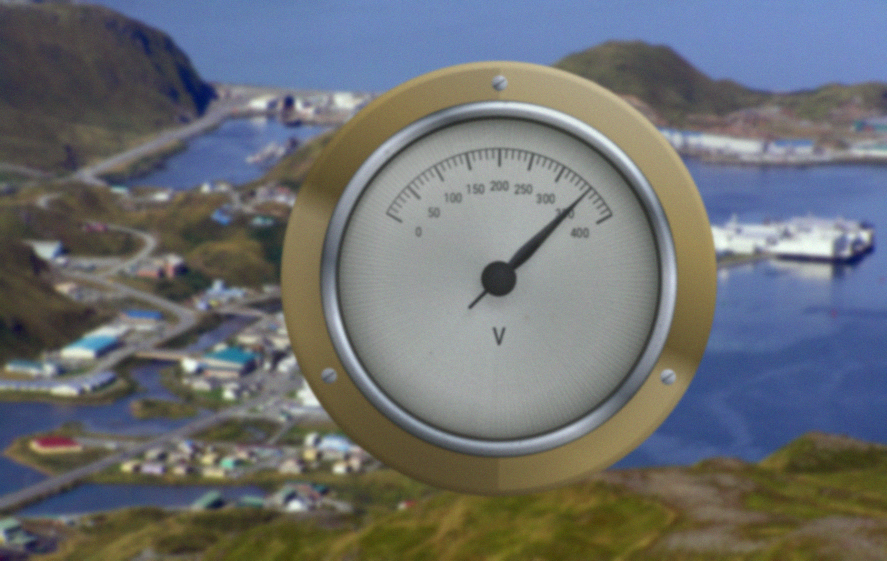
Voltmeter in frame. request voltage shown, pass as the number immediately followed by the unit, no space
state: 350V
